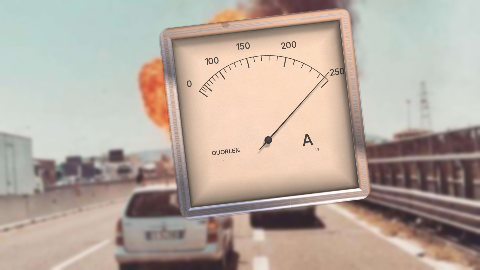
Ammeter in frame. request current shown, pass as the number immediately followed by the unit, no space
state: 245A
